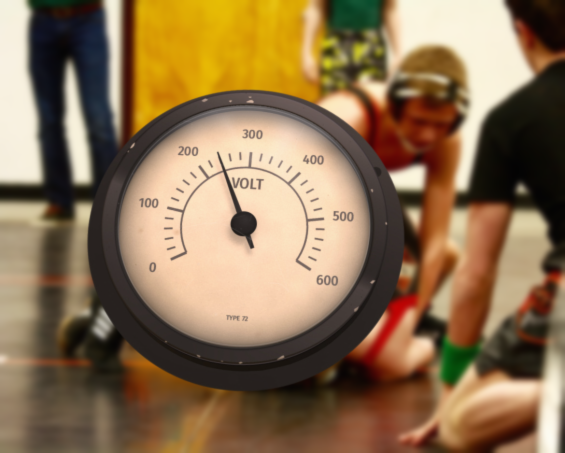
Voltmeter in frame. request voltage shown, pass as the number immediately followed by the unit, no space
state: 240V
